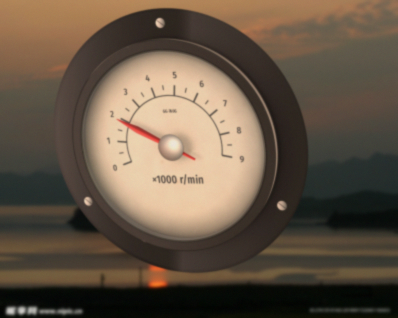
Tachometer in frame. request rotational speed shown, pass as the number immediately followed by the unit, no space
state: 2000rpm
